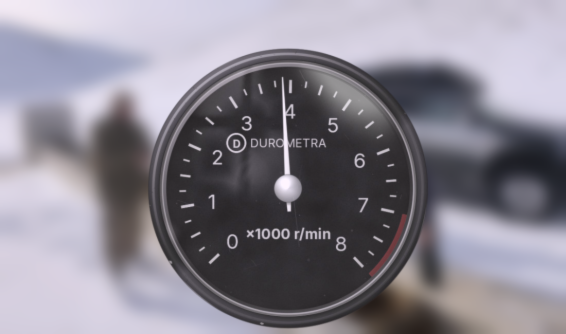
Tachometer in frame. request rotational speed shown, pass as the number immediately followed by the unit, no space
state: 3875rpm
